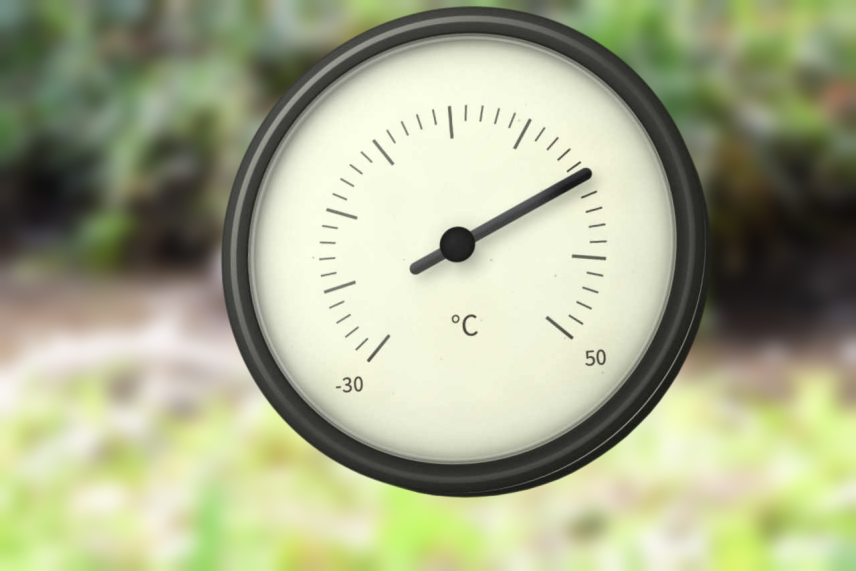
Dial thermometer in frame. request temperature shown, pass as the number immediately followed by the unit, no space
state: 30°C
